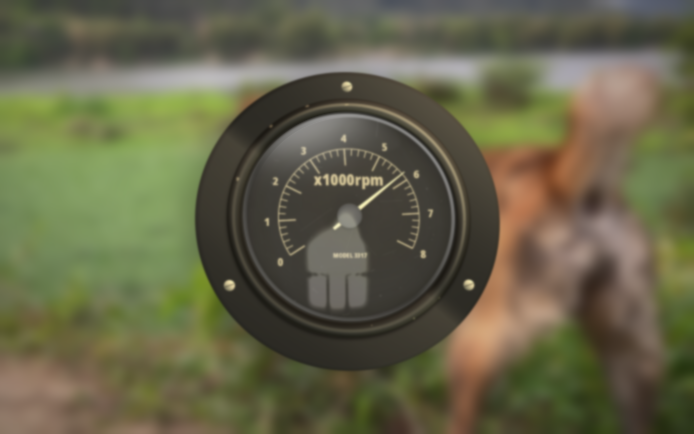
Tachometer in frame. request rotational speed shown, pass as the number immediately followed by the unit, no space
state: 5800rpm
